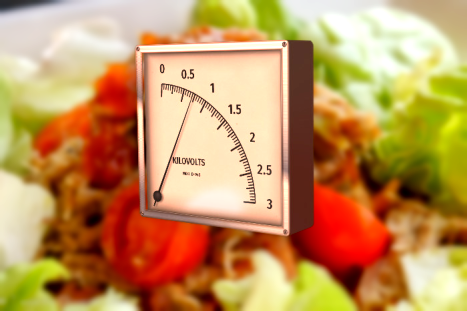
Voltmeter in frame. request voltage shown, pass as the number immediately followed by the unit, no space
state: 0.75kV
